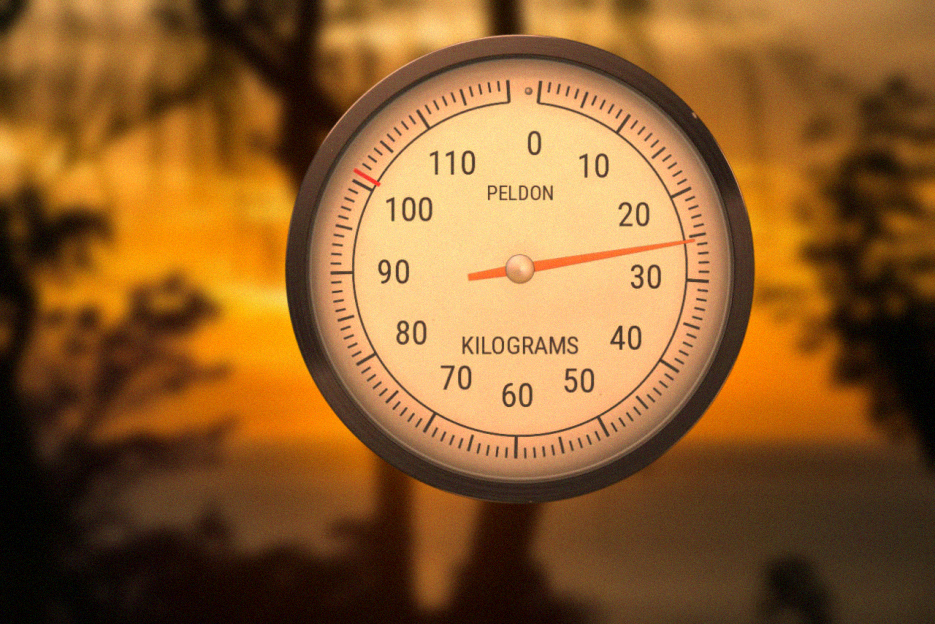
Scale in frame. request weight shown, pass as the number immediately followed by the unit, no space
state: 25.5kg
